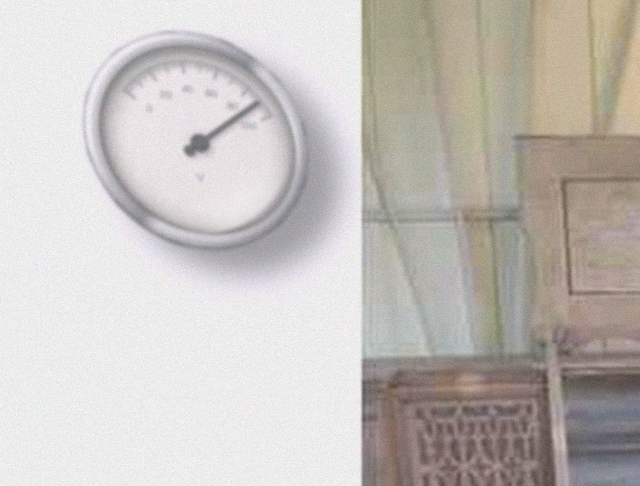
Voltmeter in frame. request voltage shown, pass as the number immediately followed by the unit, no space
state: 90V
